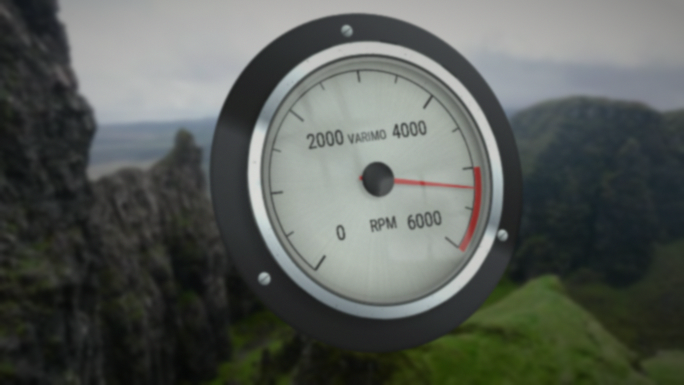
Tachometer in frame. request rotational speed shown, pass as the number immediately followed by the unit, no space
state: 5250rpm
